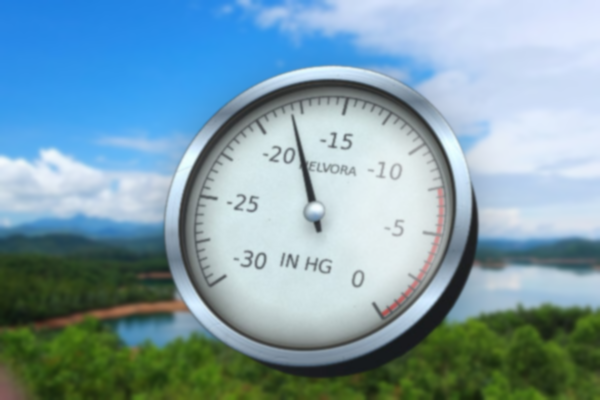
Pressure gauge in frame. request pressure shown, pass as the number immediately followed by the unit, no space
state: -18inHg
